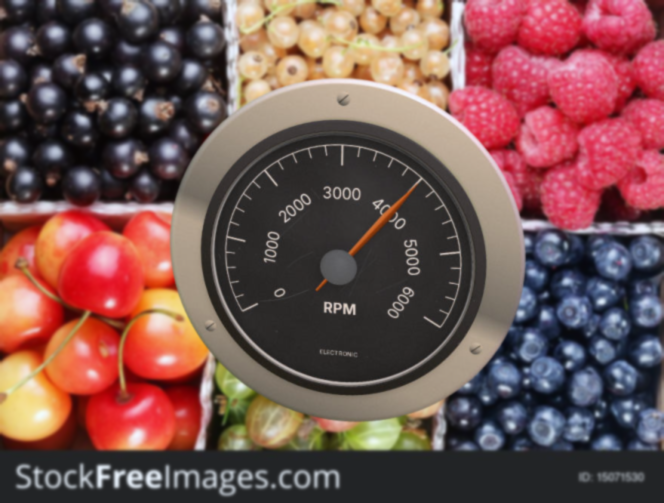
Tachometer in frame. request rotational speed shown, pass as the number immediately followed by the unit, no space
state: 4000rpm
